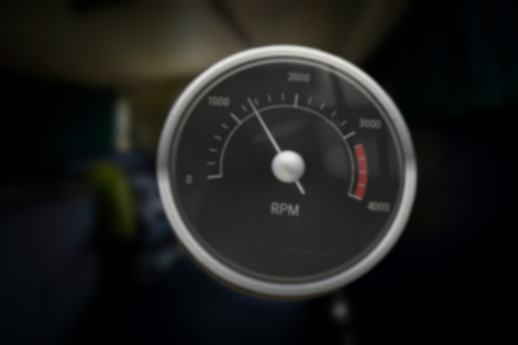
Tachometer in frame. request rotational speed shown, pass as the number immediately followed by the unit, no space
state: 1300rpm
